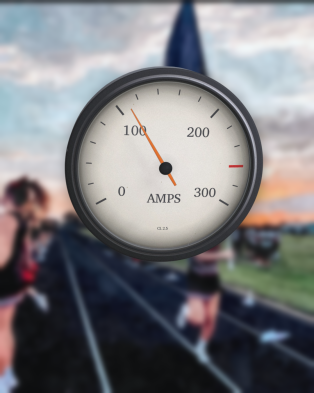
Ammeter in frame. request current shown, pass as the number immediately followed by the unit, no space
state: 110A
